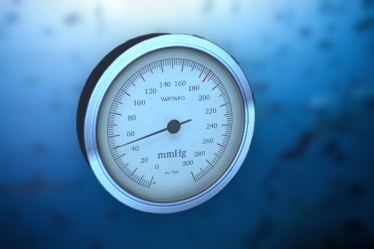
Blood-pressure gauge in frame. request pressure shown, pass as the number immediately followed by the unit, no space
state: 50mmHg
